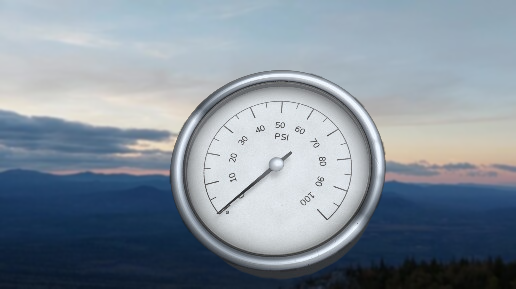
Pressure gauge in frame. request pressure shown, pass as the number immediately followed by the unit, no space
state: 0psi
